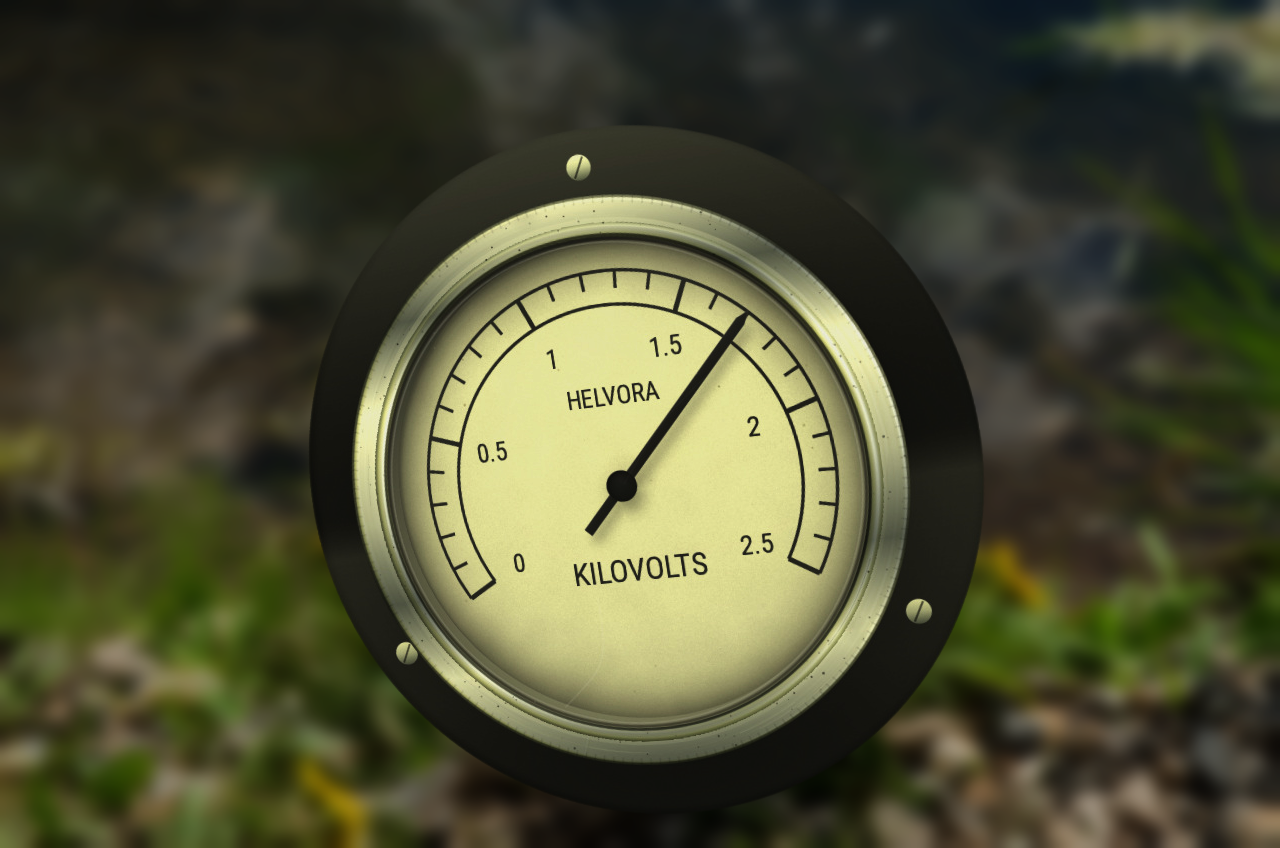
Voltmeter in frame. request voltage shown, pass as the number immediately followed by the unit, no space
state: 1.7kV
